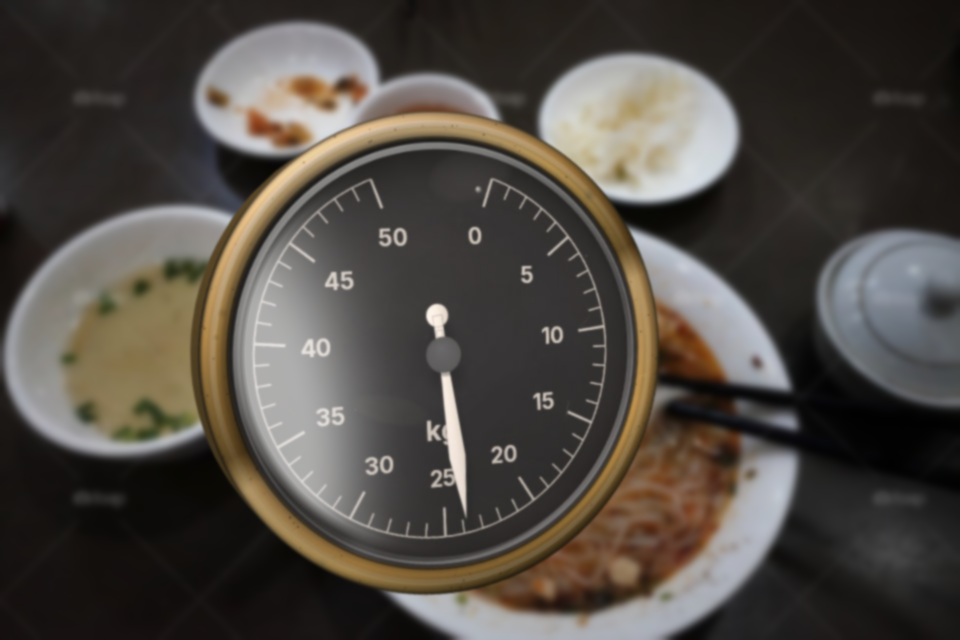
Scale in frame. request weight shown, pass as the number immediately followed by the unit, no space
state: 24kg
